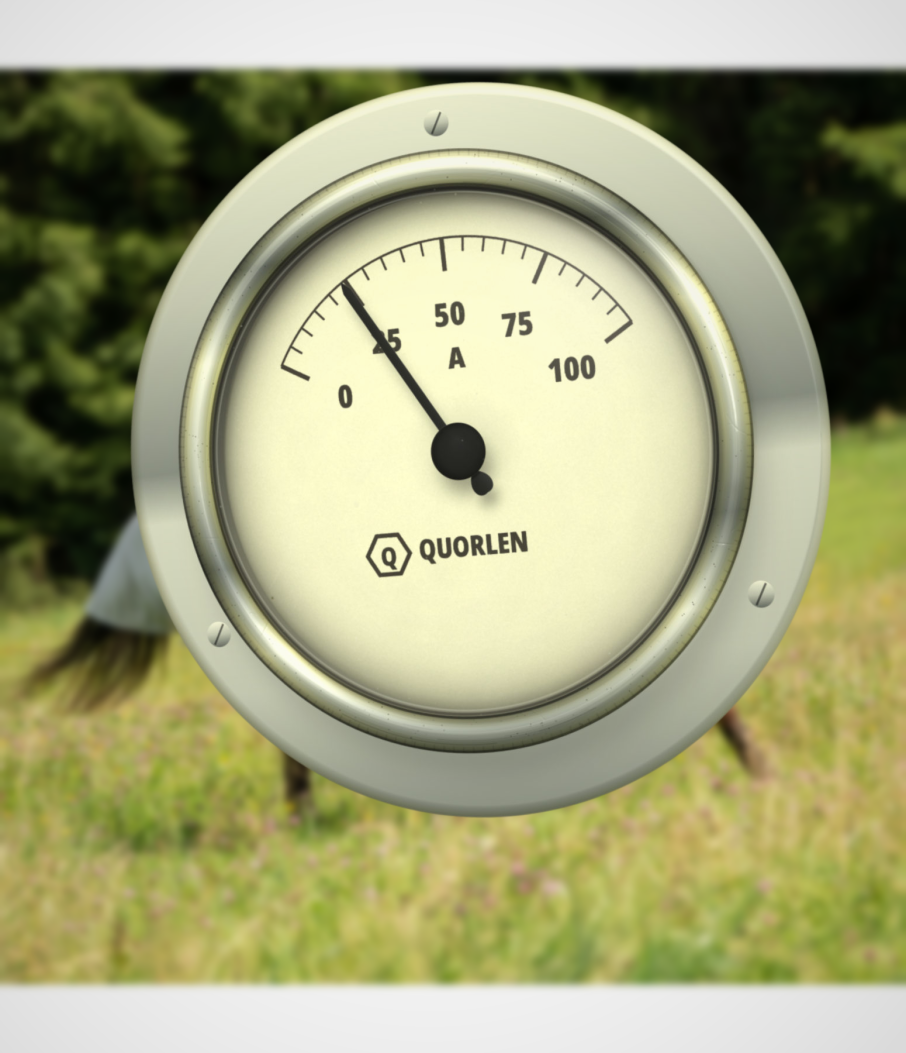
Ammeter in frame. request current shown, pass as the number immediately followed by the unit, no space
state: 25A
